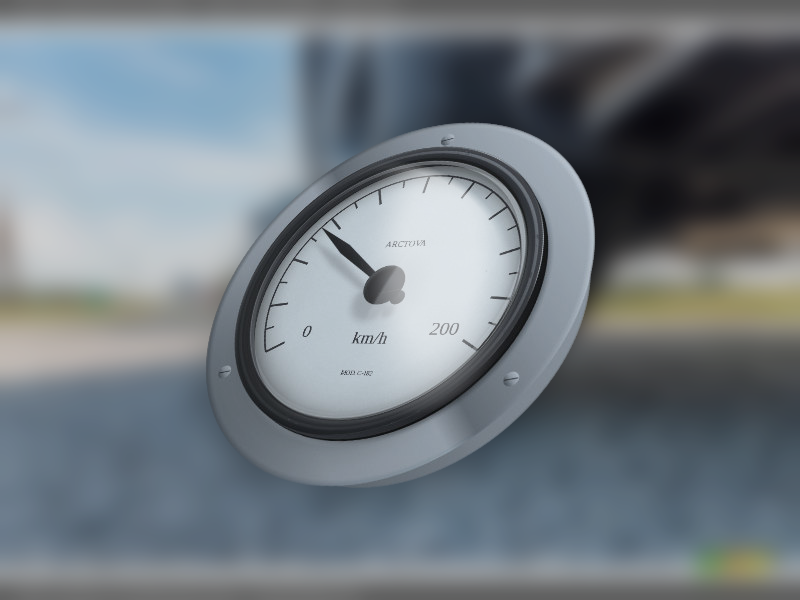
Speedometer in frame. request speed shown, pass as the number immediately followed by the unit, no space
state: 55km/h
